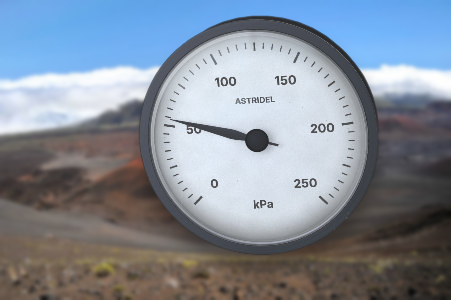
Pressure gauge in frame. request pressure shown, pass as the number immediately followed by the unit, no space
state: 55kPa
